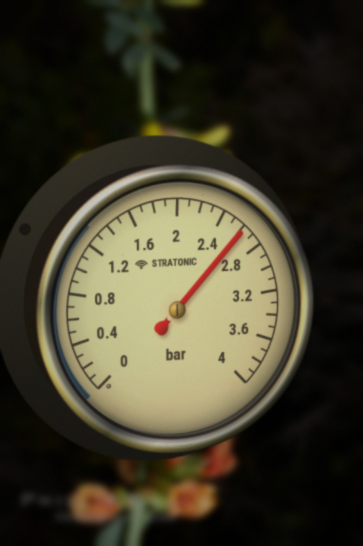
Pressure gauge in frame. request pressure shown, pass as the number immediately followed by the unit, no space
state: 2.6bar
